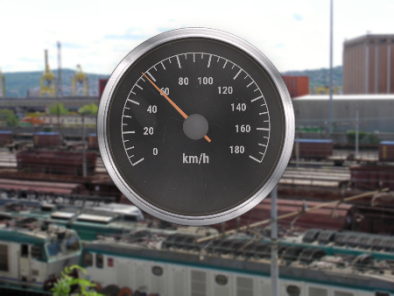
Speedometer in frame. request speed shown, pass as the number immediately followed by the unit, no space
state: 57.5km/h
